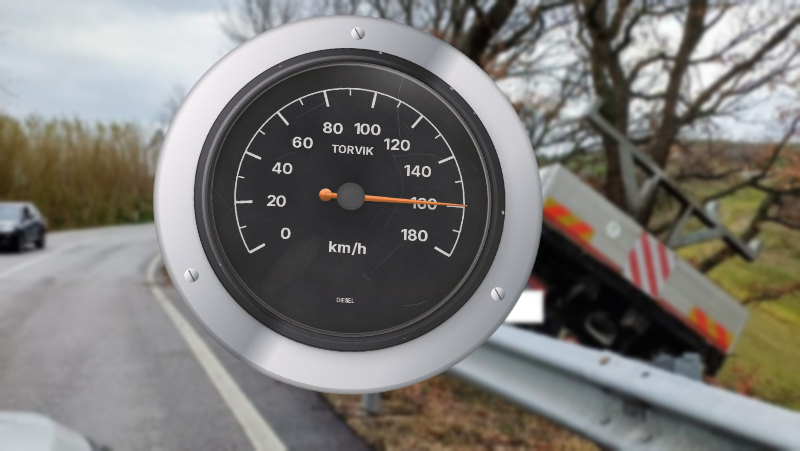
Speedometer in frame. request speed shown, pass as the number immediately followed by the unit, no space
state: 160km/h
